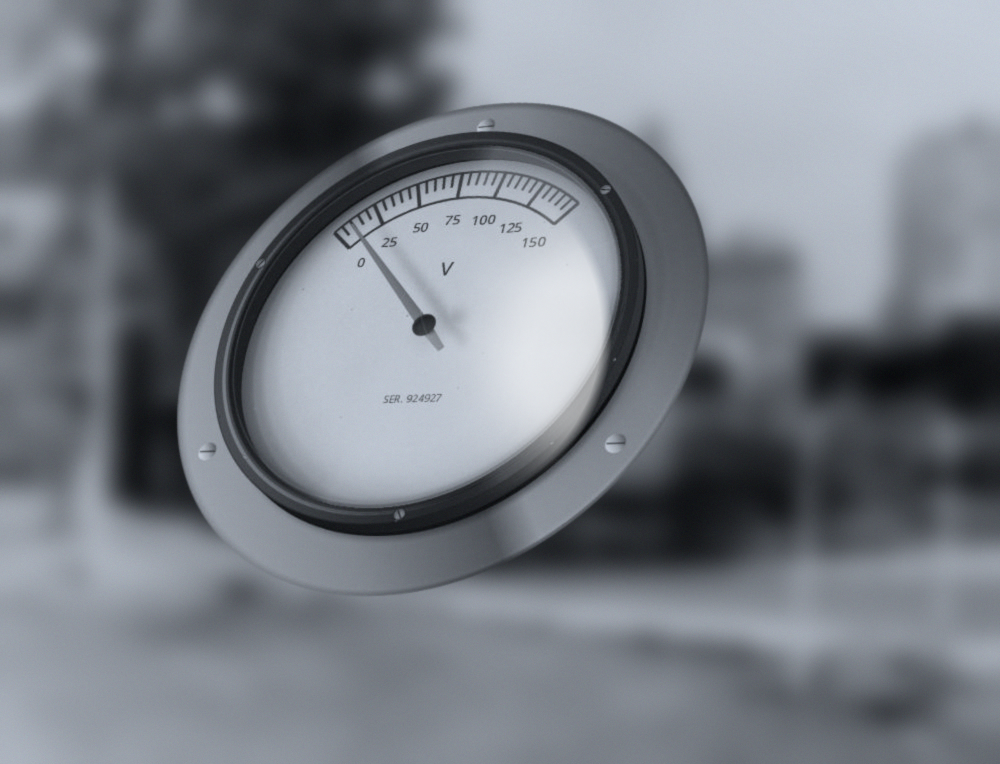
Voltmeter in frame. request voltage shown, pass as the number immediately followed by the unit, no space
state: 10V
